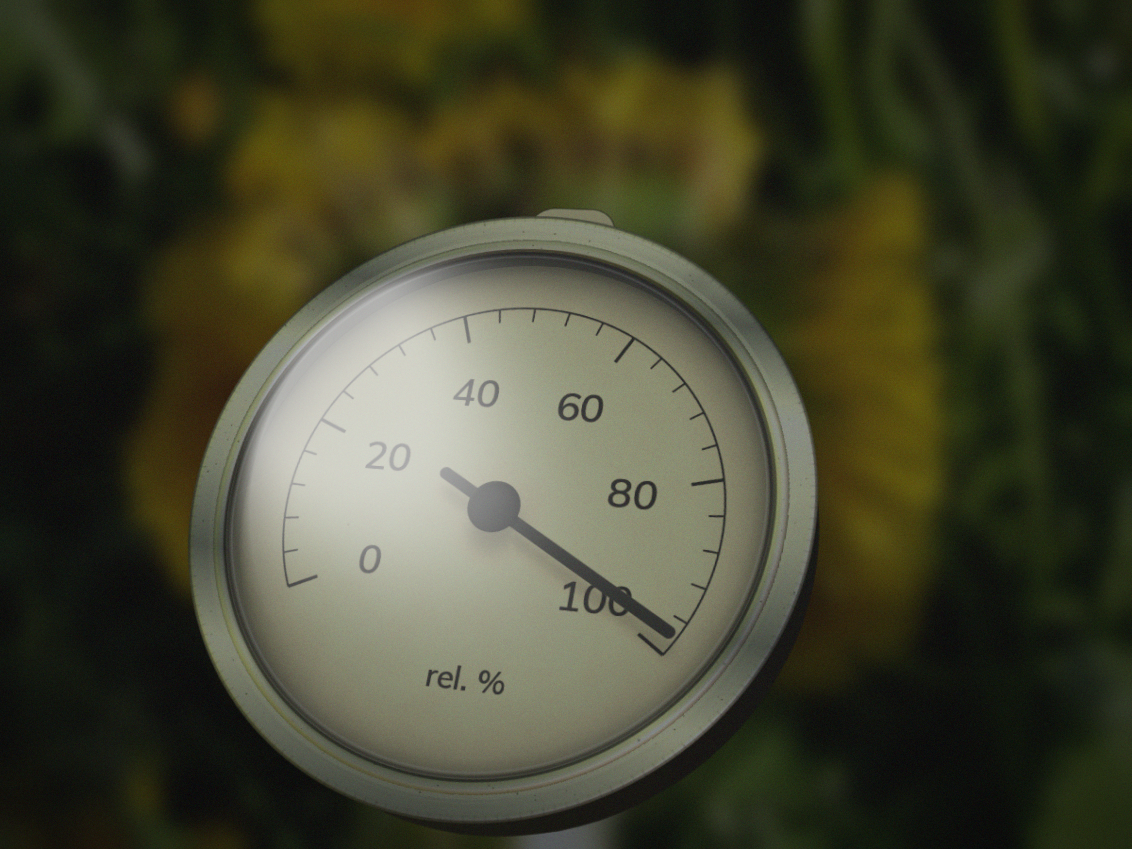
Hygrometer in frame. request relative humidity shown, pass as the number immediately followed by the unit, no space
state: 98%
